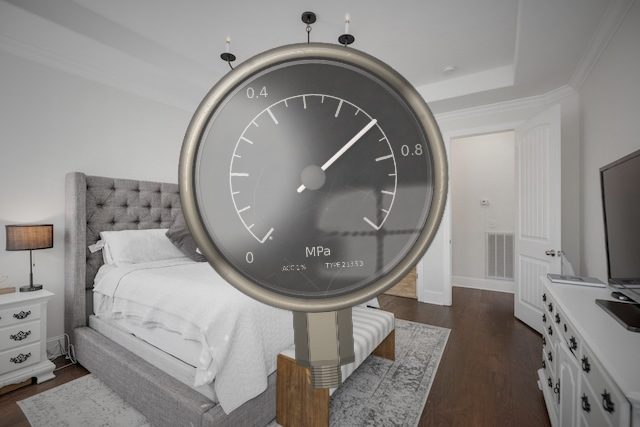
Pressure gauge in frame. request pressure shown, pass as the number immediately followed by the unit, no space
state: 0.7MPa
